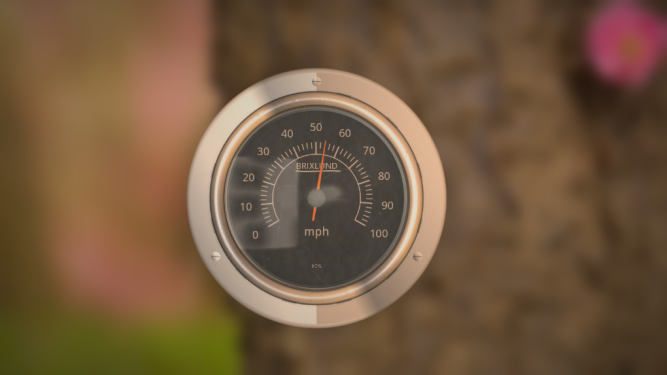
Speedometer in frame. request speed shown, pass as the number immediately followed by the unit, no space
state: 54mph
